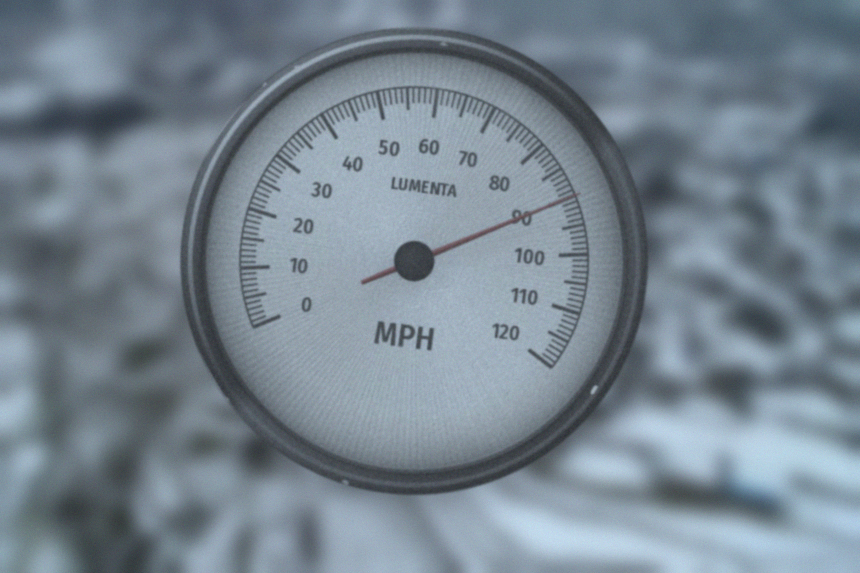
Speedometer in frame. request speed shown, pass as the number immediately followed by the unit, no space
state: 90mph
